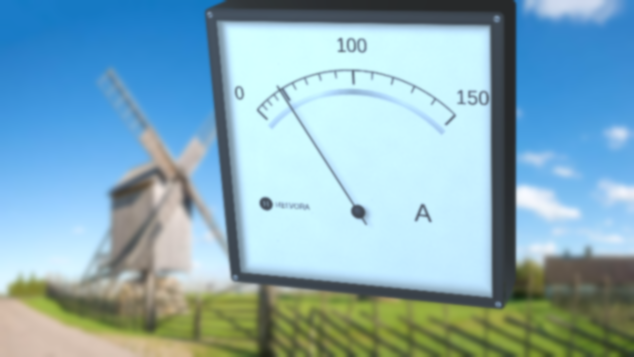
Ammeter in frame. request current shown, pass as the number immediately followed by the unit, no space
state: 50A
